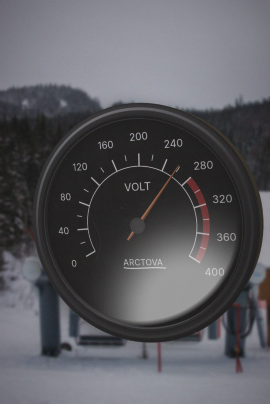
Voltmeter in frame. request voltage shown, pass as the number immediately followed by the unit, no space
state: 260V
